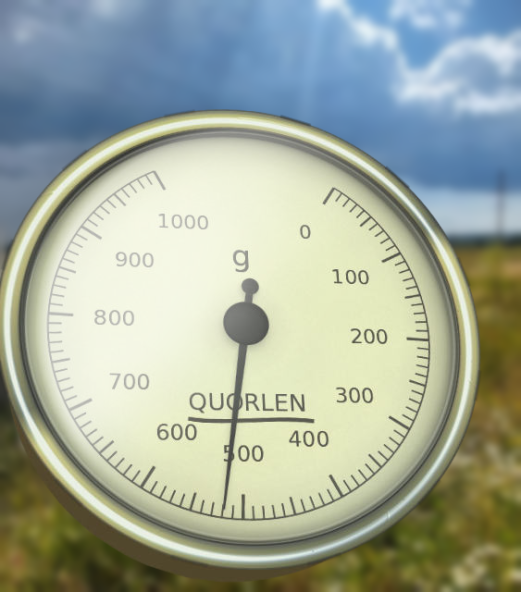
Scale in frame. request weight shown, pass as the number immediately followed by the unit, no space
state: 520g
